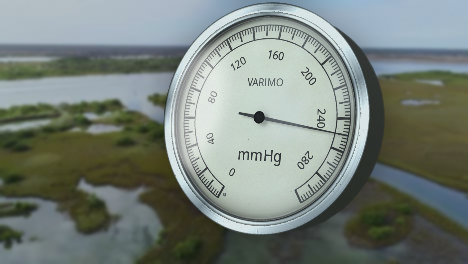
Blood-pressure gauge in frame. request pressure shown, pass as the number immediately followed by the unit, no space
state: 250mmHg
